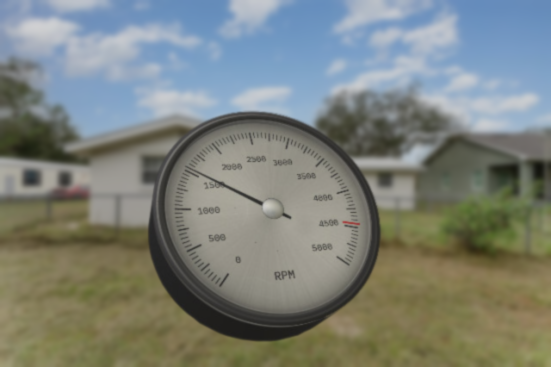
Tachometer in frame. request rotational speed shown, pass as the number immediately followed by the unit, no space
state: 1500rpm
